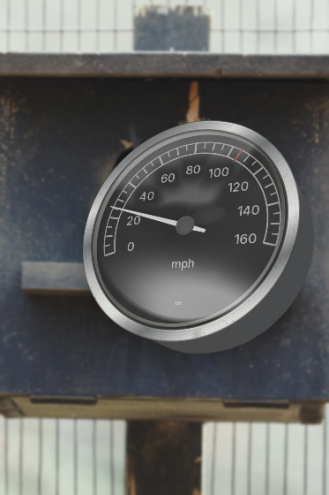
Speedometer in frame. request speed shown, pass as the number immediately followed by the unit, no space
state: 25mph
